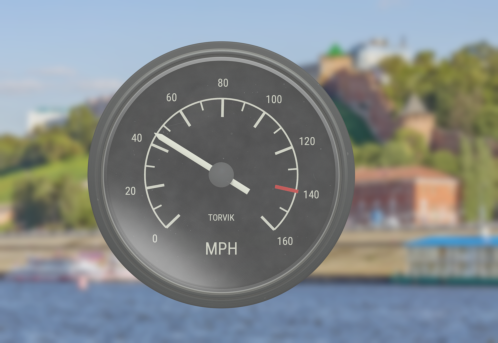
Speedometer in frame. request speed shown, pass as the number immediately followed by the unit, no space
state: 45mph
